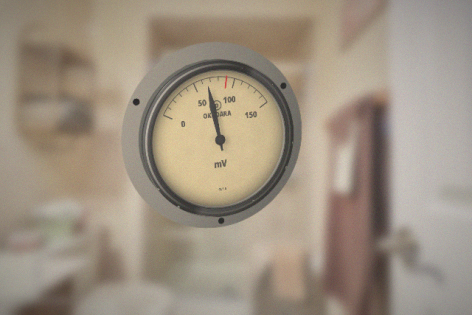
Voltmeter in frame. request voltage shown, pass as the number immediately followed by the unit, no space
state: 65mV
